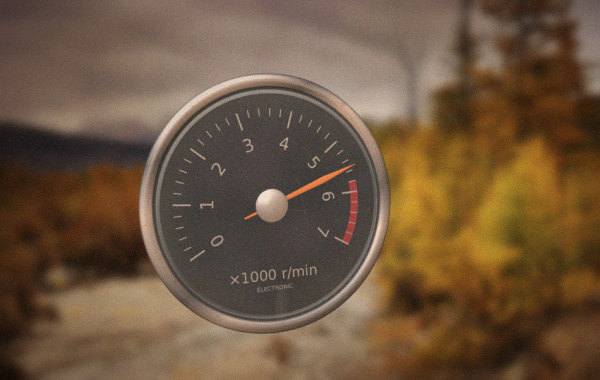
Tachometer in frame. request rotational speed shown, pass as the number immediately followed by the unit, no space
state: 5500rpm
